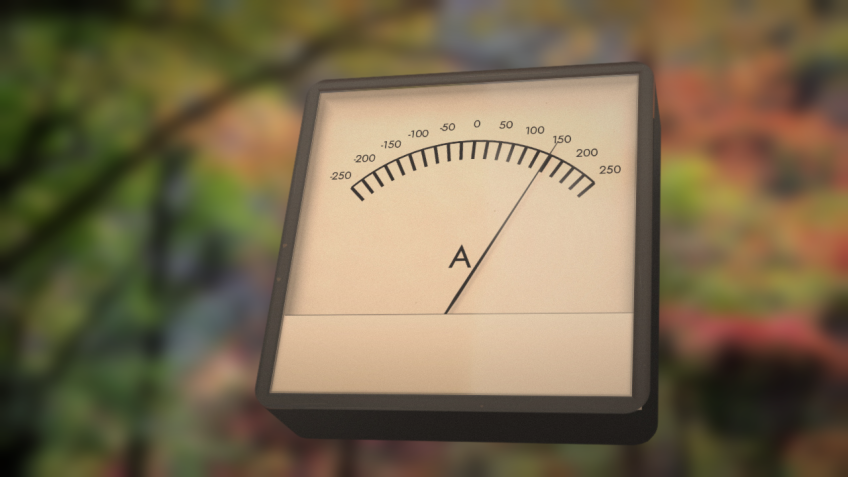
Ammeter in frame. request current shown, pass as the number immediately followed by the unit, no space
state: 150A
